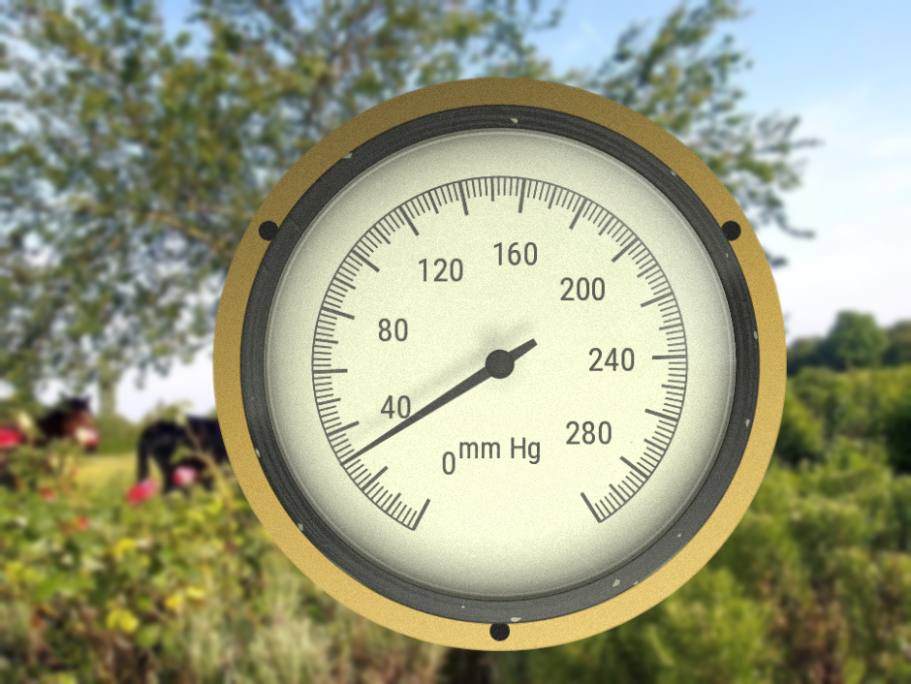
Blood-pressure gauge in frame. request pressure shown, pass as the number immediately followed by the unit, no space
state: 30mmHg
